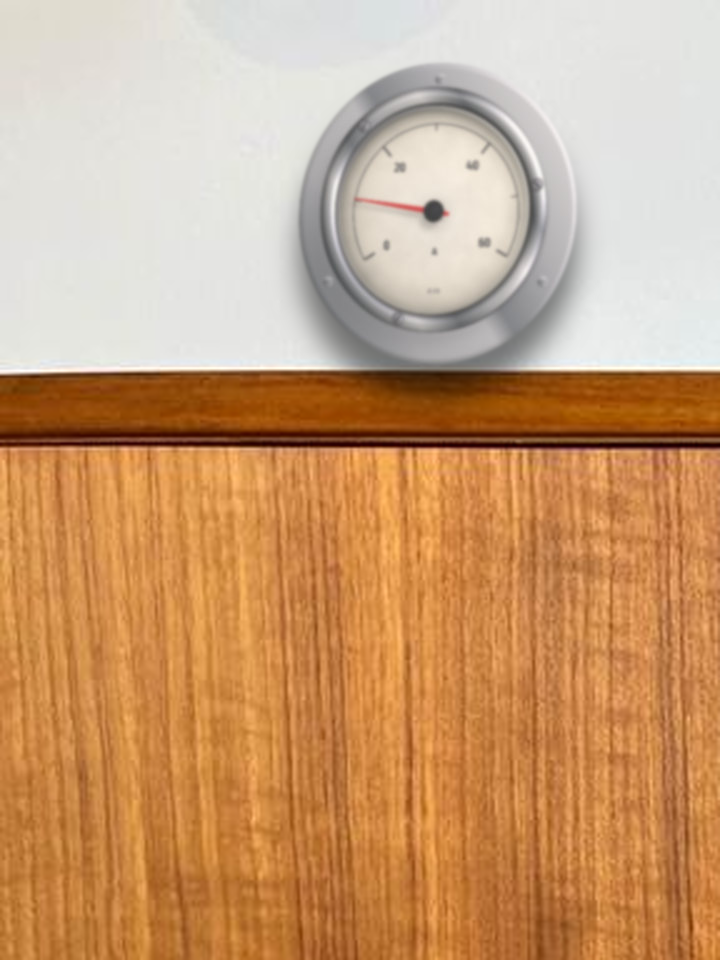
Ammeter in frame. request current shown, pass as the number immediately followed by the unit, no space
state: 10A
